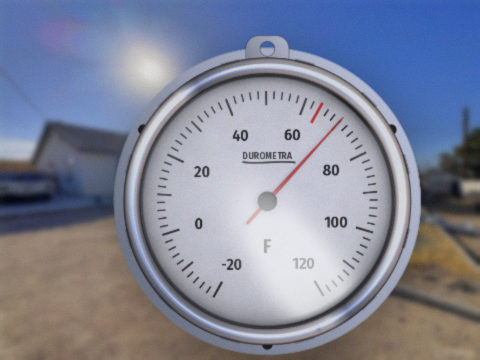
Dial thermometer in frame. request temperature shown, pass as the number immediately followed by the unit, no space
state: 70°F
